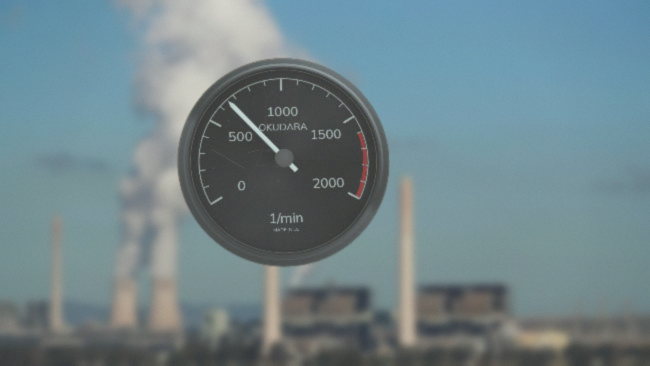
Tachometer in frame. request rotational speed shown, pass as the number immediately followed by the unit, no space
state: 650rpm
